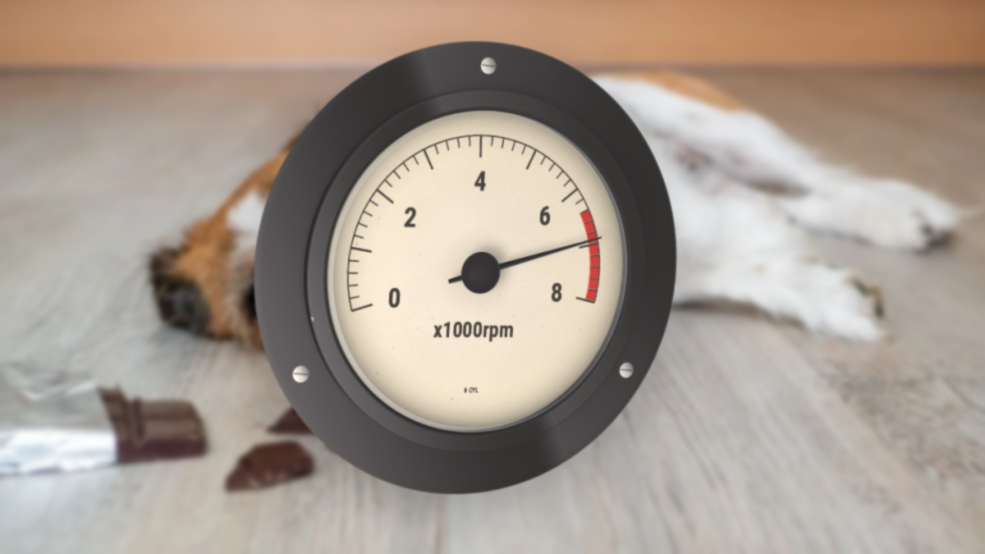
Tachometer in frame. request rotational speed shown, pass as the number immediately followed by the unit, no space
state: 6900rpm
